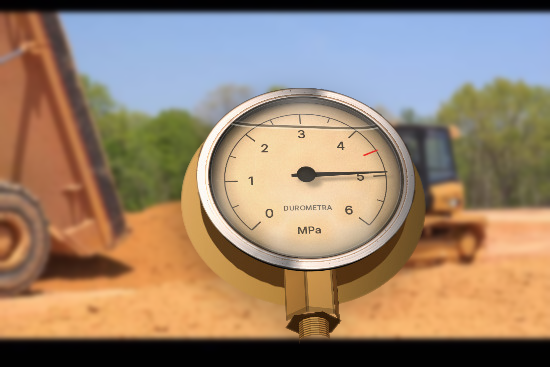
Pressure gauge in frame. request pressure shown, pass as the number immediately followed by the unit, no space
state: 5MPa
